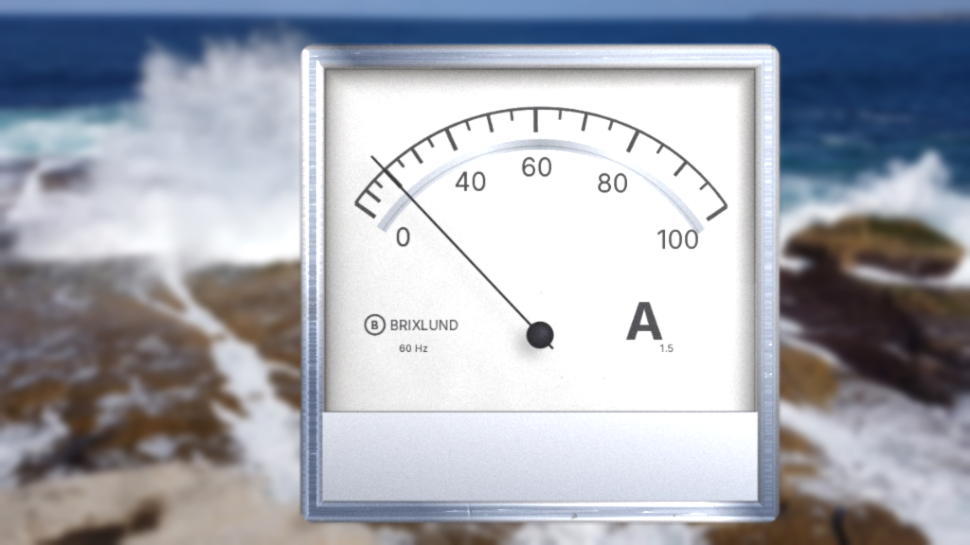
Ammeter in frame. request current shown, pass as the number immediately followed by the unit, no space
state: 20A
